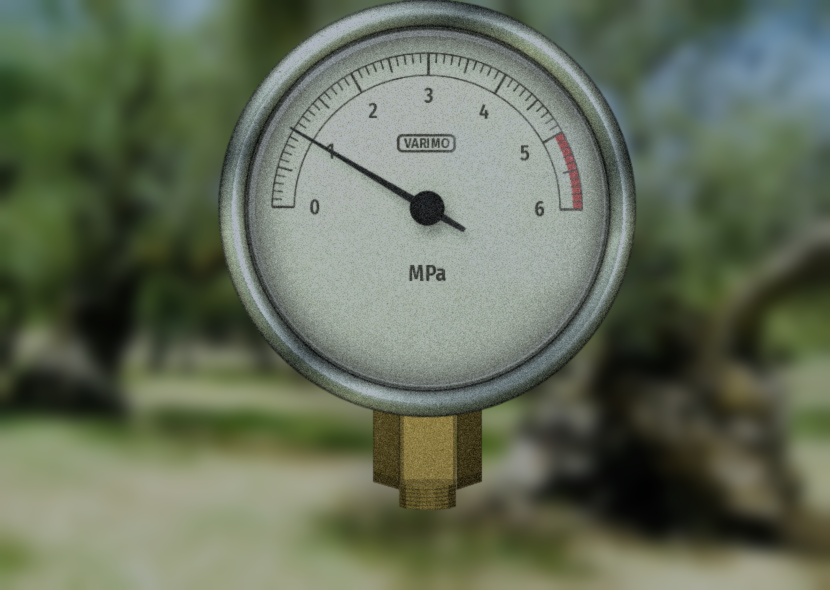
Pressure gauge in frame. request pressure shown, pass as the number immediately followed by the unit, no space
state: 1MPa
